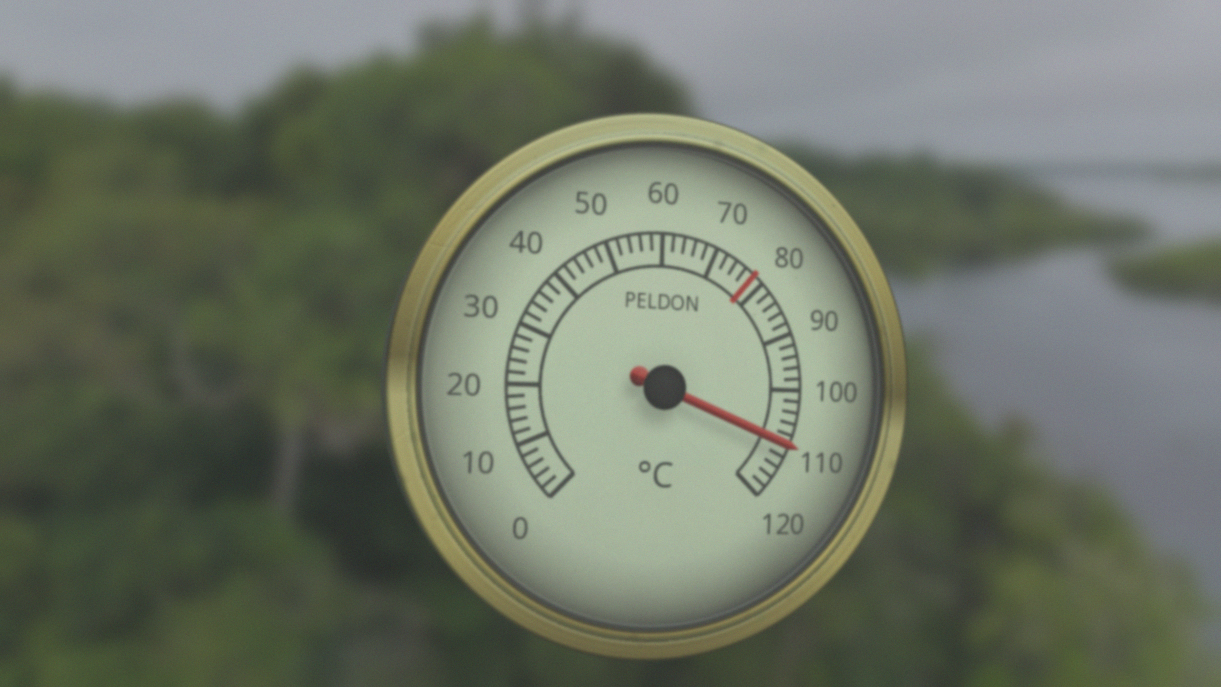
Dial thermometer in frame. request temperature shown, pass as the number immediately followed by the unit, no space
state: 110°C
